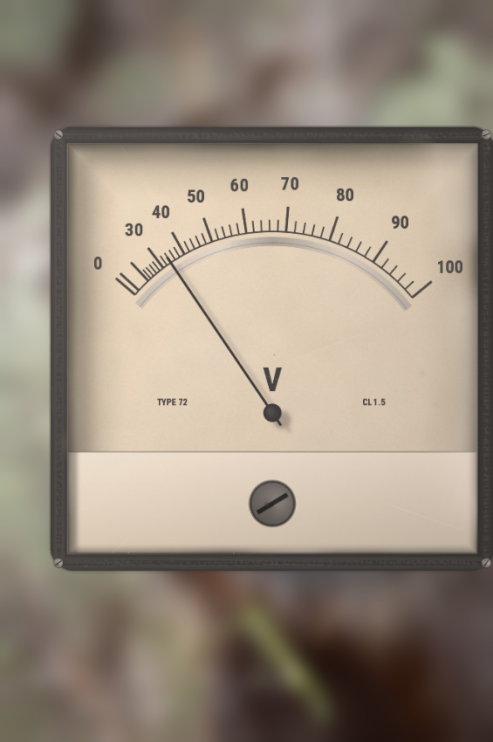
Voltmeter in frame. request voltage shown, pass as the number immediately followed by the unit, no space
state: 34V
